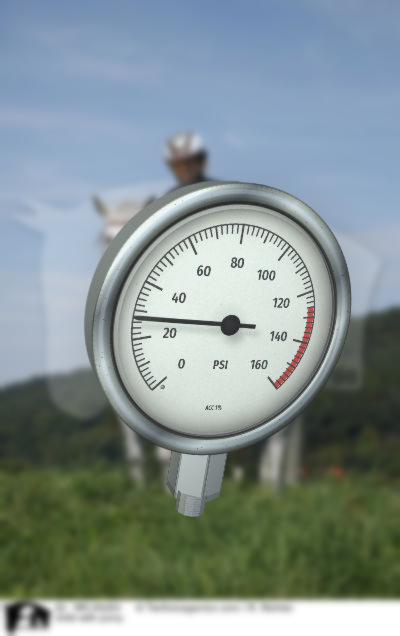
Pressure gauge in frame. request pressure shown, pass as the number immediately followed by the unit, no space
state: 28psi
